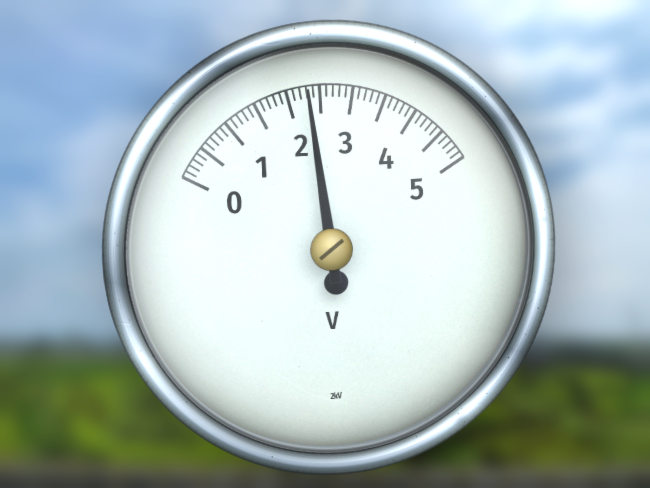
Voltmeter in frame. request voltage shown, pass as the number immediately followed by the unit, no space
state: 2.3V
